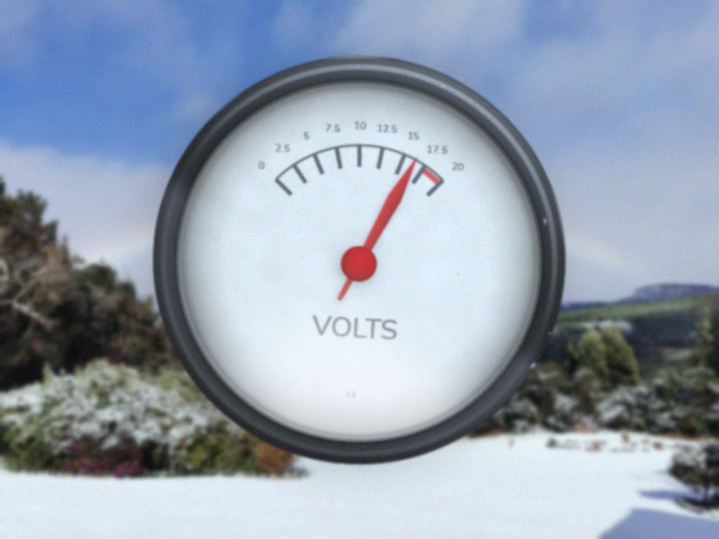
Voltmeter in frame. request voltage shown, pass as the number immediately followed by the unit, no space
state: 16.25V
